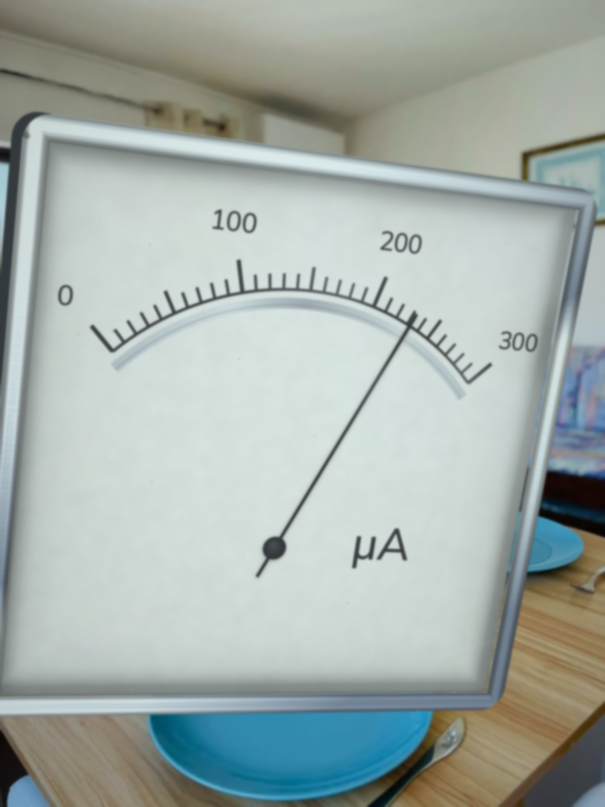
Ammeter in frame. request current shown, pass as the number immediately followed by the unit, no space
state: 230µA
